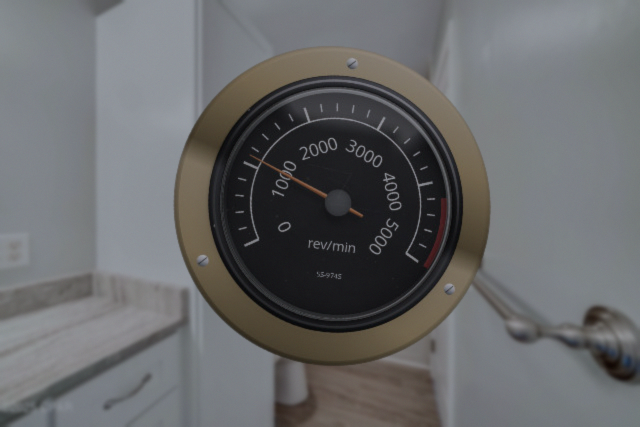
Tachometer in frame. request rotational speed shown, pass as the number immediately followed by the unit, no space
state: 1100rpm
